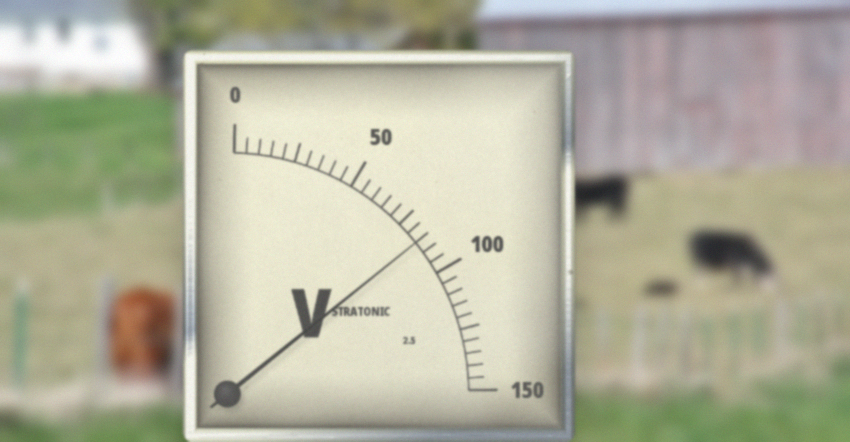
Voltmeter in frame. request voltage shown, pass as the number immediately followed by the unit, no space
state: 85V
